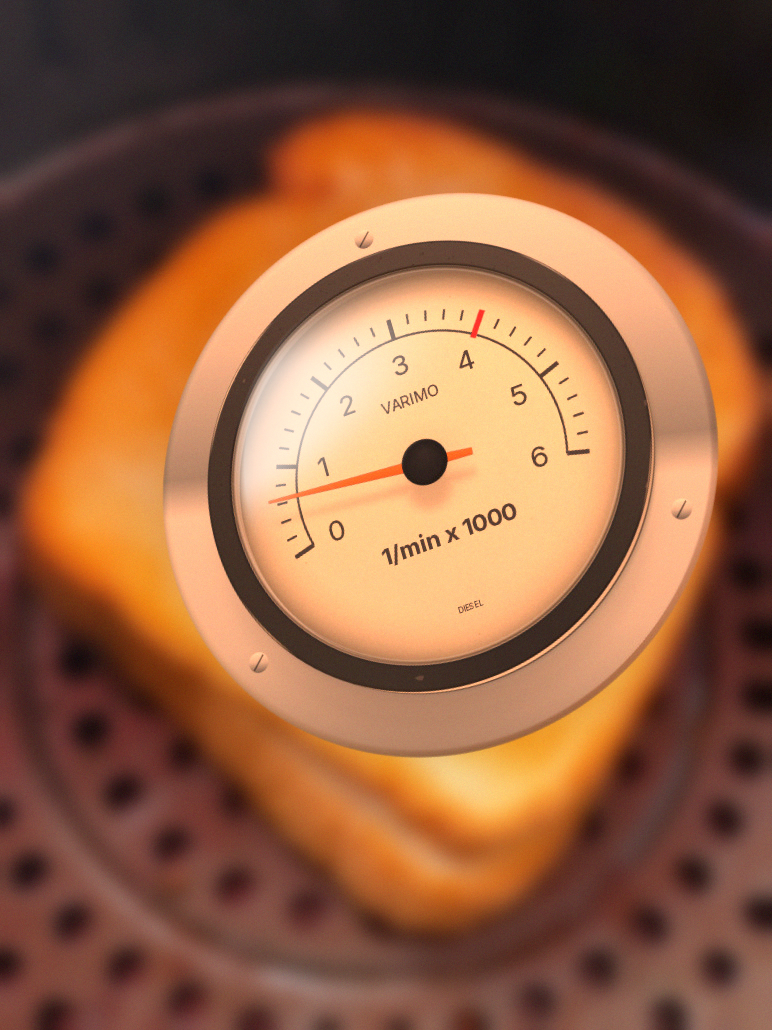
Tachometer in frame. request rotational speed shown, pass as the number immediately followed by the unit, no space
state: 600rpm
